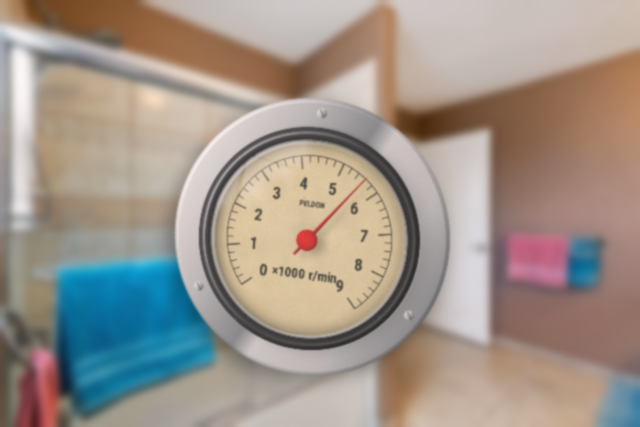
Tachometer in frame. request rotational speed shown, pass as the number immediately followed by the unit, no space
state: 5600rpm
